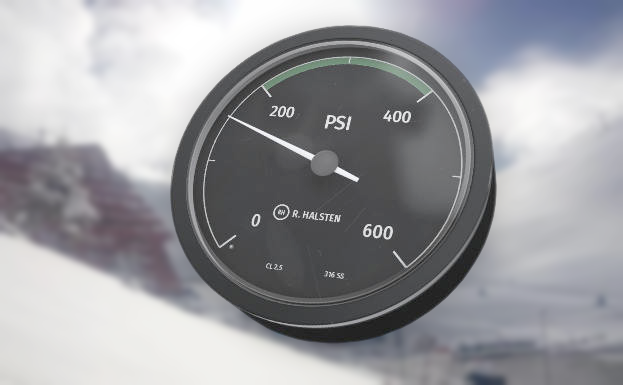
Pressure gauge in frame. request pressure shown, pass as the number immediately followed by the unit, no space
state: 150psi
